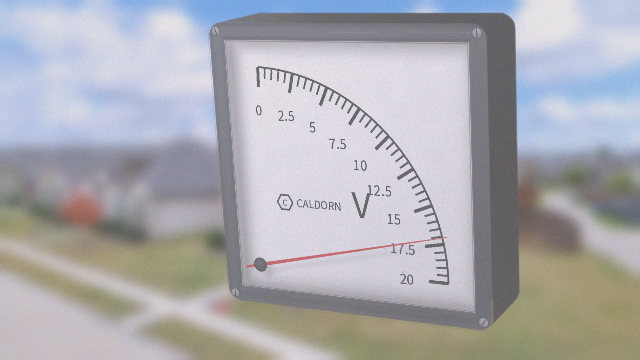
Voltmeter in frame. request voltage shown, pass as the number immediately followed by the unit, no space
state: 17V
